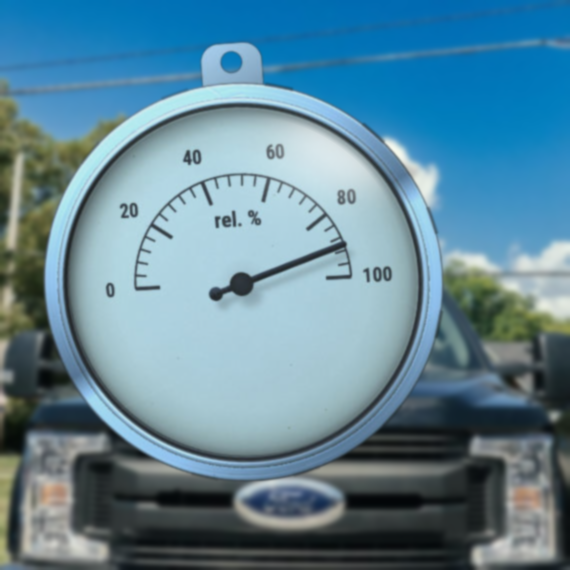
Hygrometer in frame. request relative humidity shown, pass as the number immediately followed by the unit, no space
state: 90%
